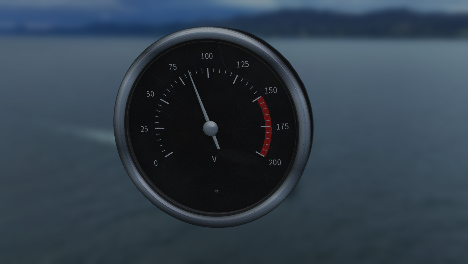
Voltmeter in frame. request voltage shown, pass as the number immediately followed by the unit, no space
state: 85V
